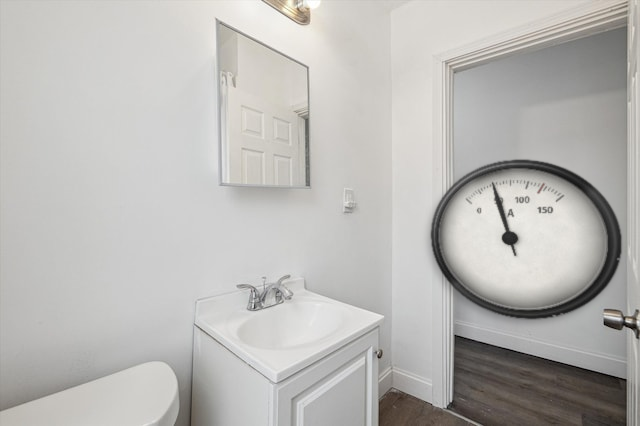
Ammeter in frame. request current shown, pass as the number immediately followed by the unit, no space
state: 50A
